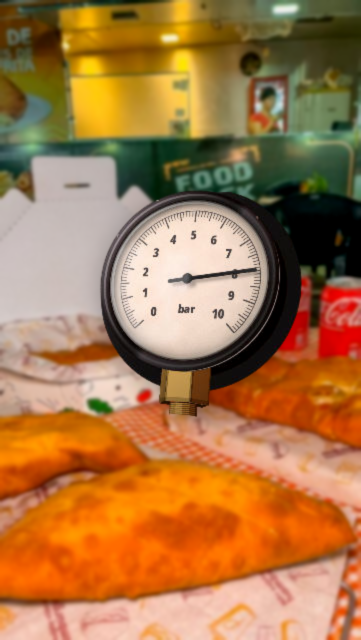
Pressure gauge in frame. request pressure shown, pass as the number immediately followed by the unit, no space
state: 8bar
